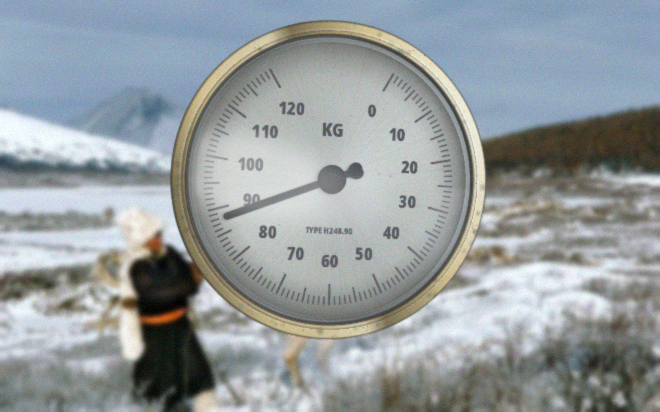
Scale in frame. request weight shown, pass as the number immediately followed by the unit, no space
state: 88kg
